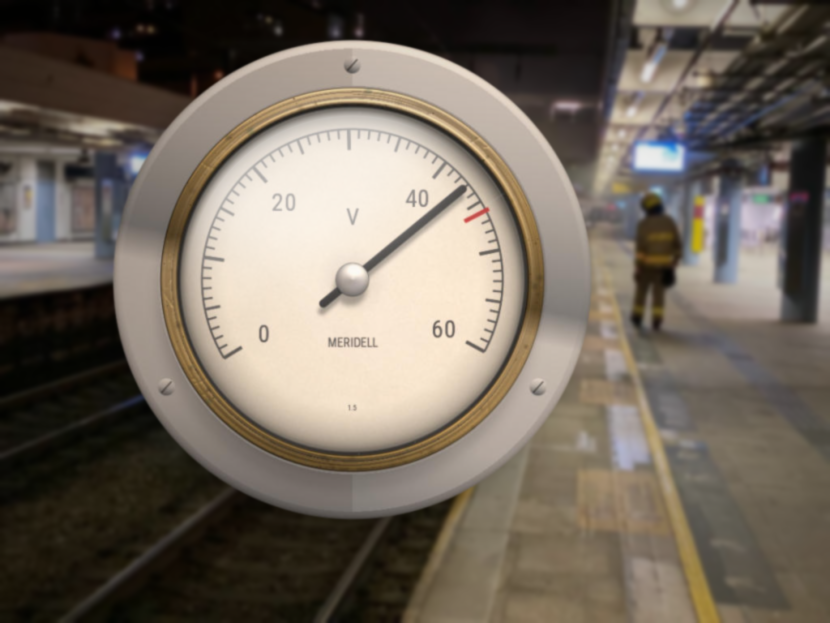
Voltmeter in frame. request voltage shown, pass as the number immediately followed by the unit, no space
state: 43V
